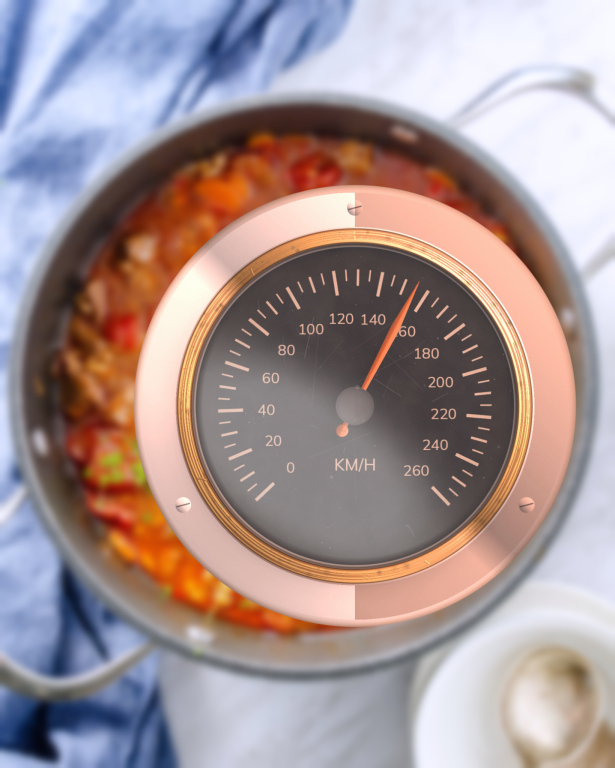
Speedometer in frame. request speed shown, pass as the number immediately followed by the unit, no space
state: 155km/h
